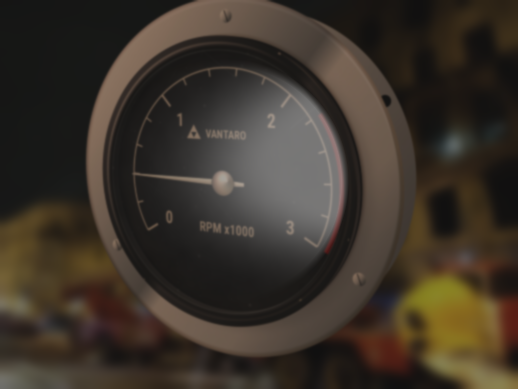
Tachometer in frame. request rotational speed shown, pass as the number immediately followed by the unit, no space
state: 400rpm
